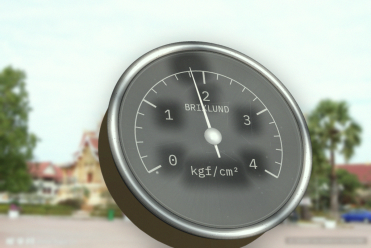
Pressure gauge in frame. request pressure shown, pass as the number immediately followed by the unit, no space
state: 1.8kg/cm²
